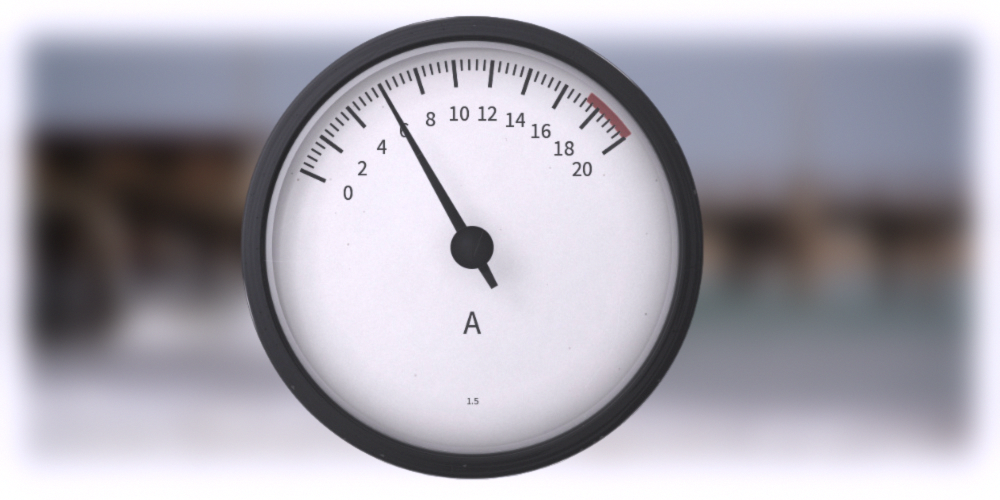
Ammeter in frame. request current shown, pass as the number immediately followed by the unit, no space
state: 6A
